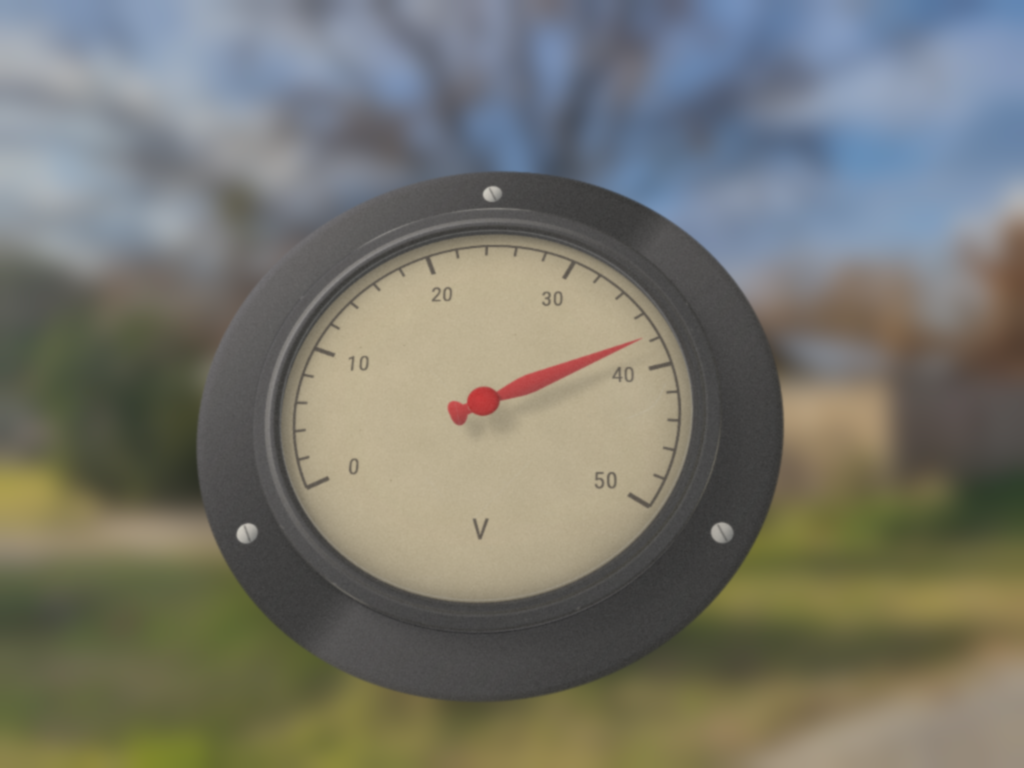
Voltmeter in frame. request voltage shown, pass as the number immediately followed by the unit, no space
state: 38V
